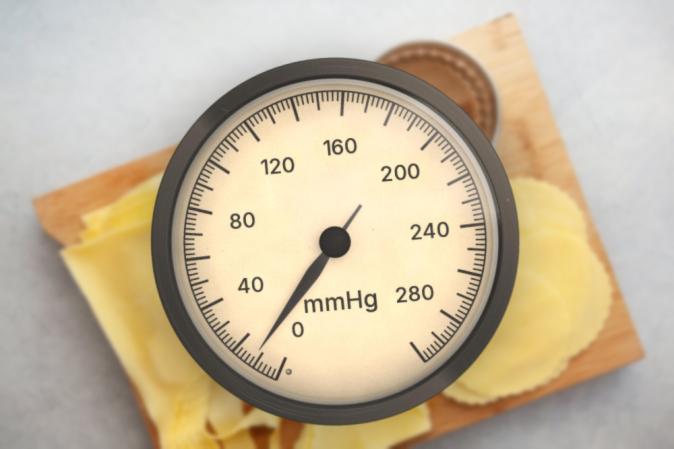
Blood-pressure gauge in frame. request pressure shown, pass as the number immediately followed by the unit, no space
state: 12mmHg
